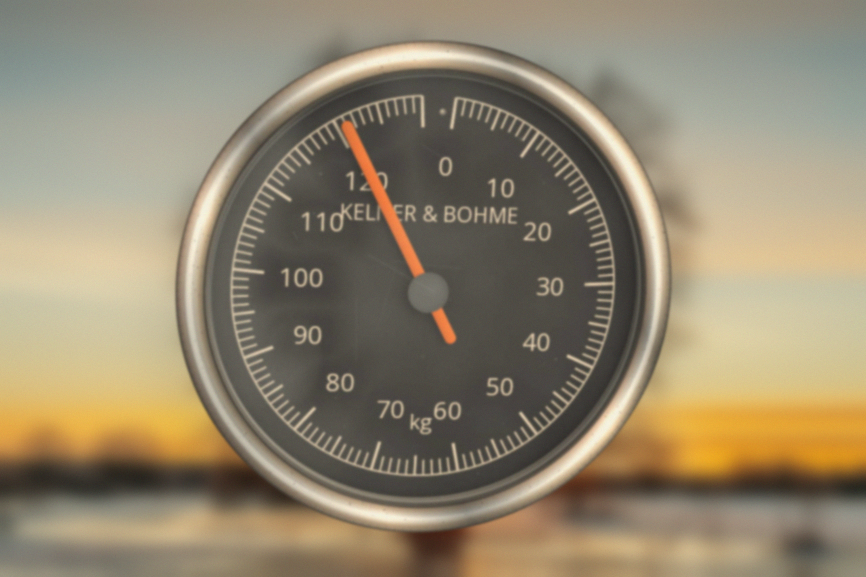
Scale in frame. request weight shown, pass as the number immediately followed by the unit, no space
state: 121kg
